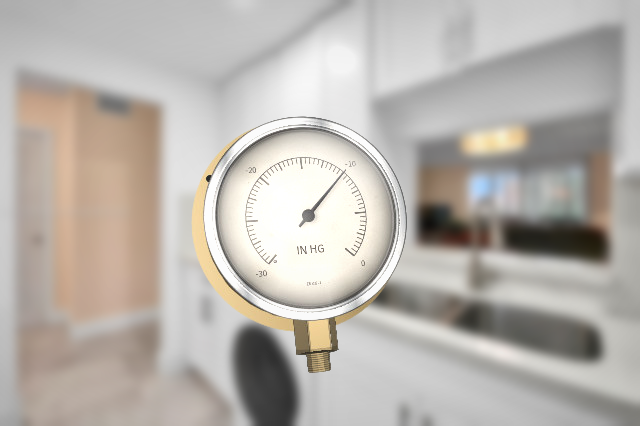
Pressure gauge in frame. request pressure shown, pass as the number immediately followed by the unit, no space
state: -10inHg
